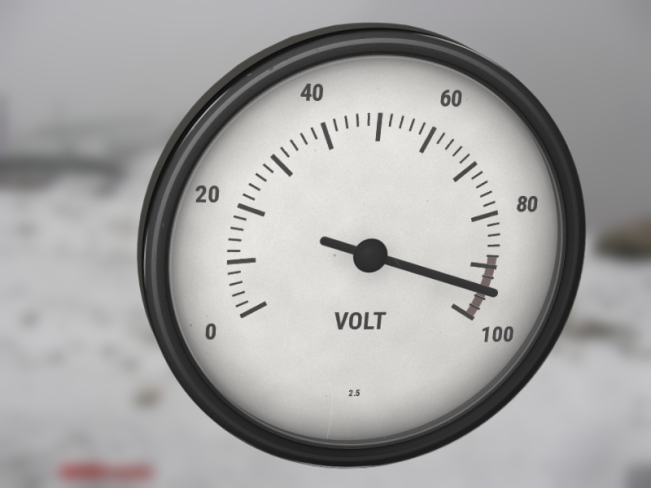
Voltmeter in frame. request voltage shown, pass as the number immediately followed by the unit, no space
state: 94V
